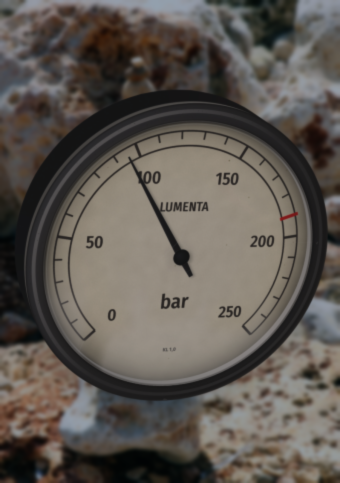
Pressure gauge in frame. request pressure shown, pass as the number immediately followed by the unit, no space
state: 95bar
